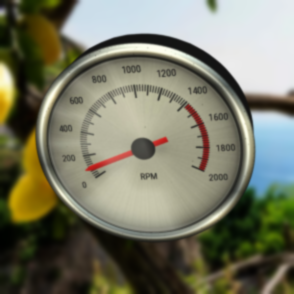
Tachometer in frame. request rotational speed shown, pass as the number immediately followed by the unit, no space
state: 100rpm
